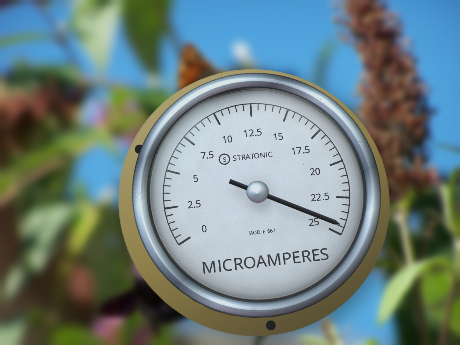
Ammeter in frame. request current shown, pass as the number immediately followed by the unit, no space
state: 24.5µA
